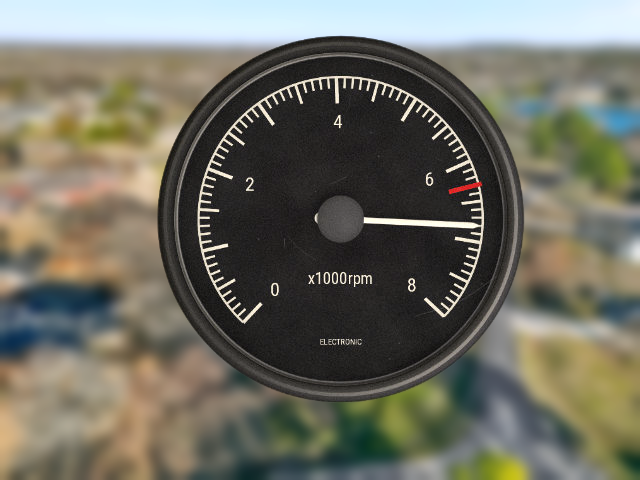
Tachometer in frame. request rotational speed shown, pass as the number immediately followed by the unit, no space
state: 6800rpm
